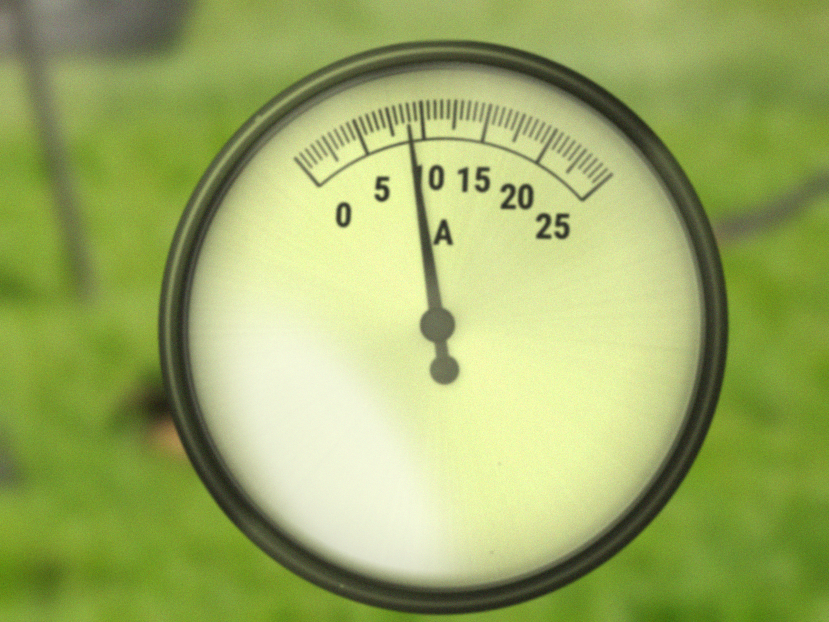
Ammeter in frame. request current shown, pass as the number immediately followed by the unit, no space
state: 9A
